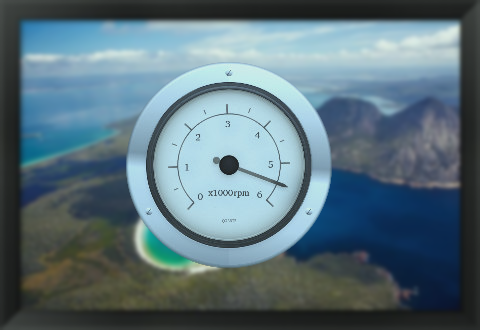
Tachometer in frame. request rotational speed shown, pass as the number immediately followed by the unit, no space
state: 5500rpm
